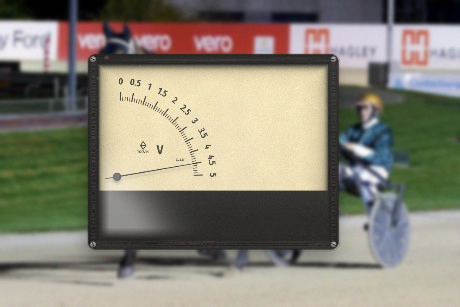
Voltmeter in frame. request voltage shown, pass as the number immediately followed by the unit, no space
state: 4.5V
